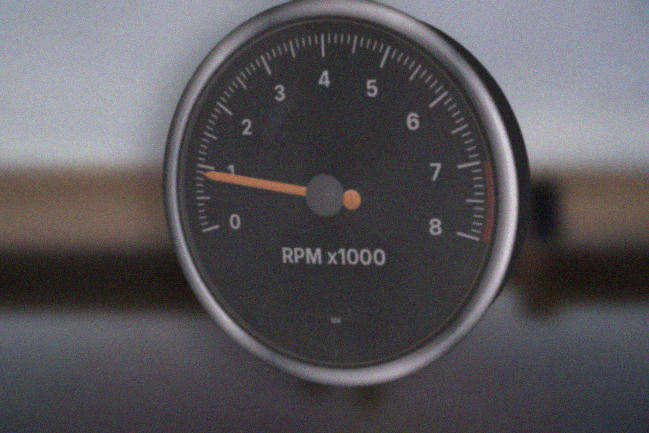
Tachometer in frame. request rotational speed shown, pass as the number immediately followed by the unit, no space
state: 900rpm
